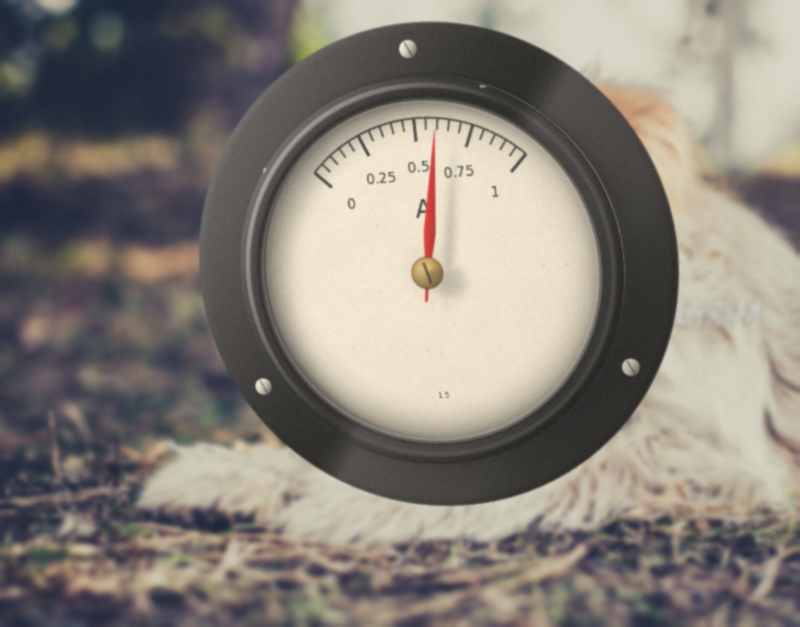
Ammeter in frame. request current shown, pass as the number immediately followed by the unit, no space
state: 0.6A
